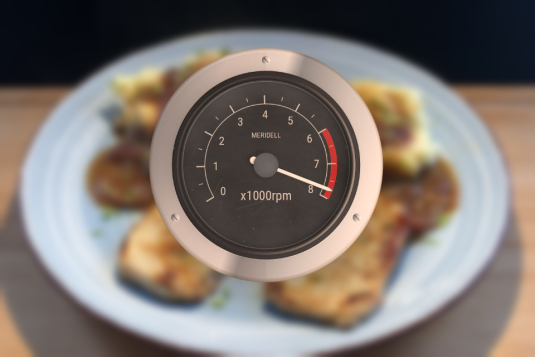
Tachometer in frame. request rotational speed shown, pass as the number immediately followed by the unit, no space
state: 7750rpm
